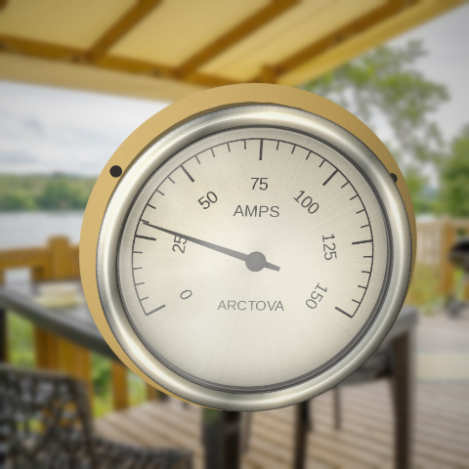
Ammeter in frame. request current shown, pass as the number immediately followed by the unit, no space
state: 30A
